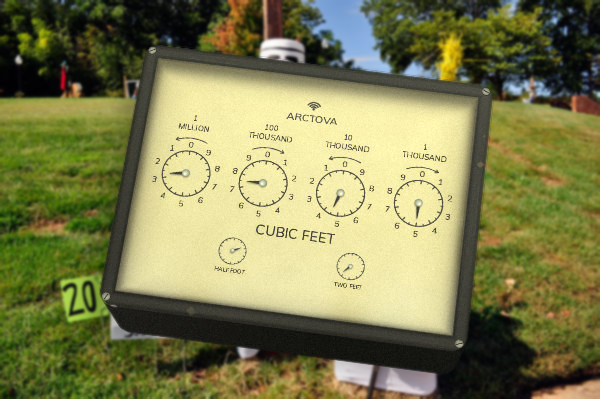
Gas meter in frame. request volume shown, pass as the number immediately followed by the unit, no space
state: 274500ft³
